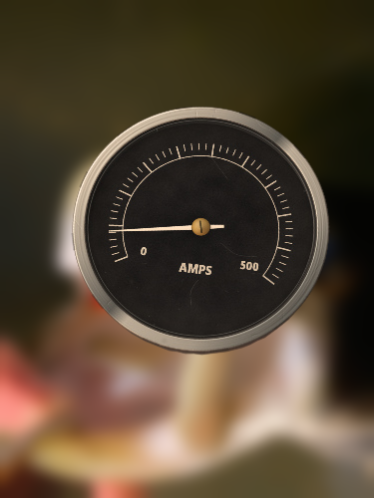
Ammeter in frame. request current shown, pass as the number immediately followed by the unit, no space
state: 40A
